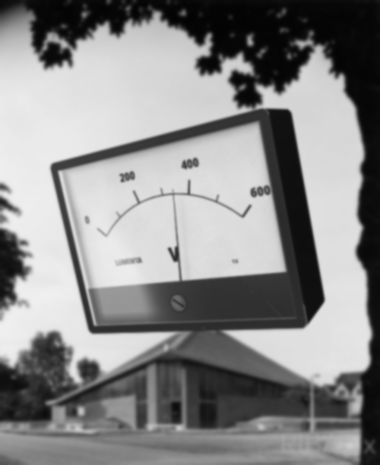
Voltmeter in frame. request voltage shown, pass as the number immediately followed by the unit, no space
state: 350V
